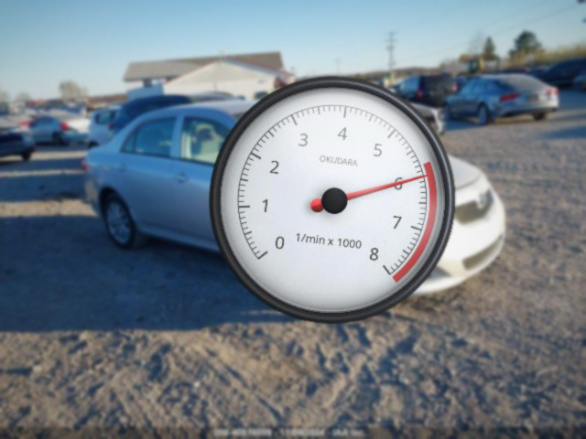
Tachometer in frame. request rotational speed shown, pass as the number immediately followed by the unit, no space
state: 6000rpm
